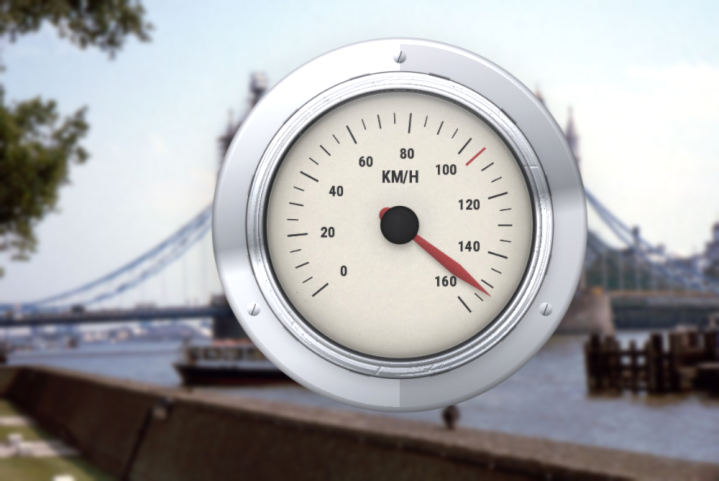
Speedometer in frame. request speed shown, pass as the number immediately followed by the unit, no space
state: 152.5km/h
